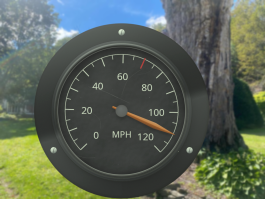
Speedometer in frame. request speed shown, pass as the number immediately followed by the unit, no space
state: 110mph
